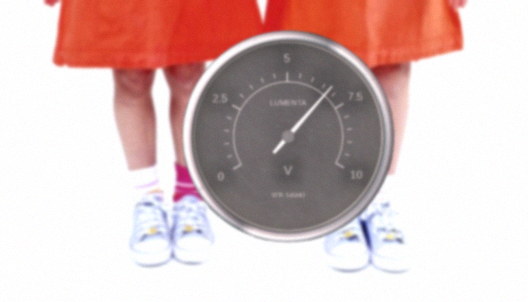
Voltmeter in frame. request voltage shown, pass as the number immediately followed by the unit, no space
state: 6.75V
